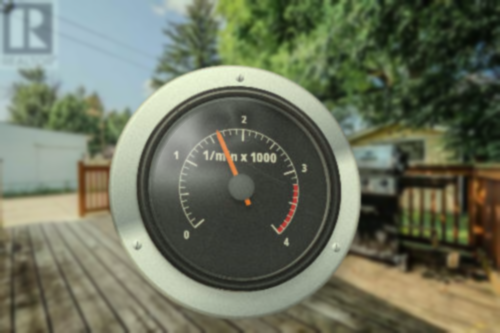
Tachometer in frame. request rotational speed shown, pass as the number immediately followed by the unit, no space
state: 1600rpm
